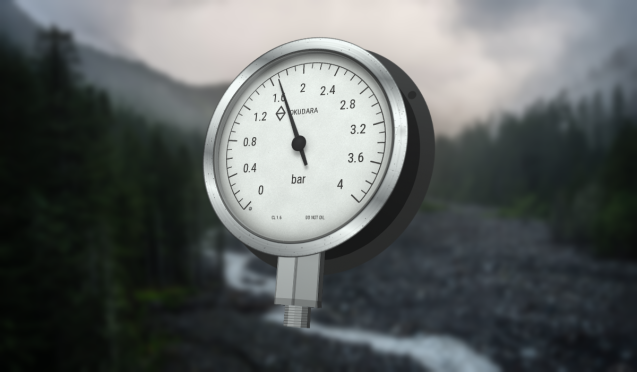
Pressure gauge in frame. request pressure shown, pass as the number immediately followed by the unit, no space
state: 1.7bar
